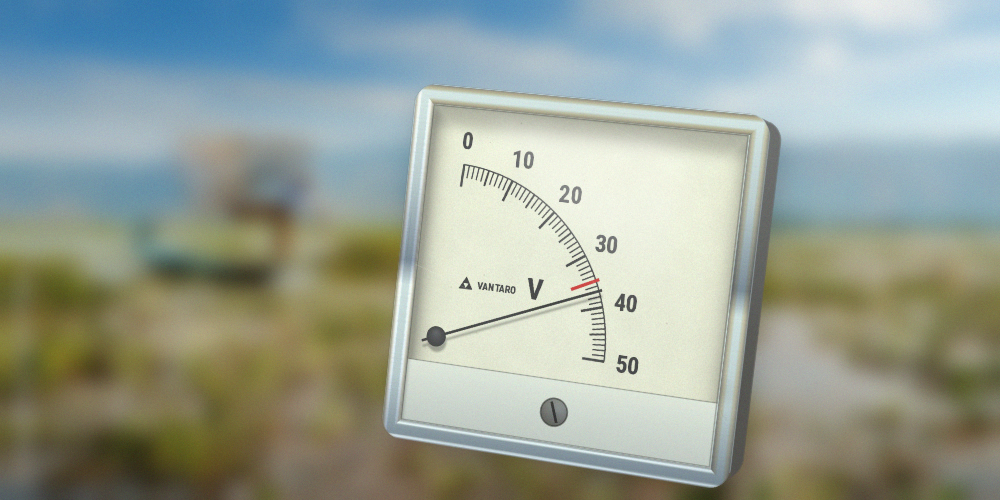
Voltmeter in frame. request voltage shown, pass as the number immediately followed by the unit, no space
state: 37V
